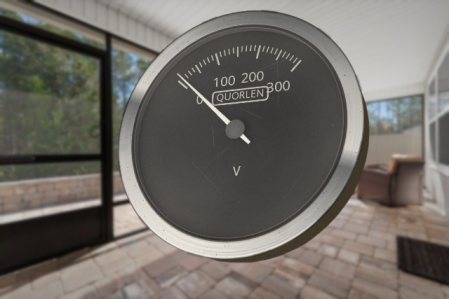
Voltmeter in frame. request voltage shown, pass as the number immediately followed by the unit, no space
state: 10V
